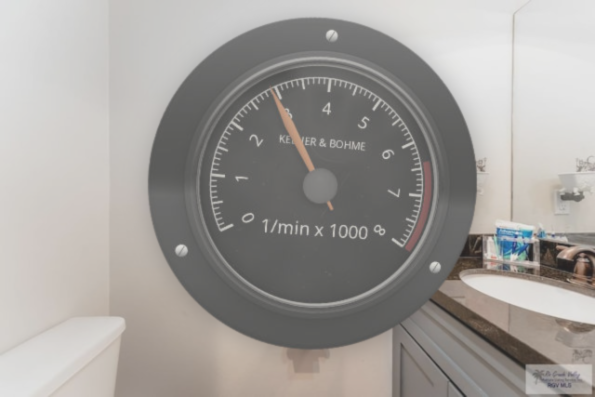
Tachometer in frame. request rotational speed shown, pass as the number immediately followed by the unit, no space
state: 2900rpm
